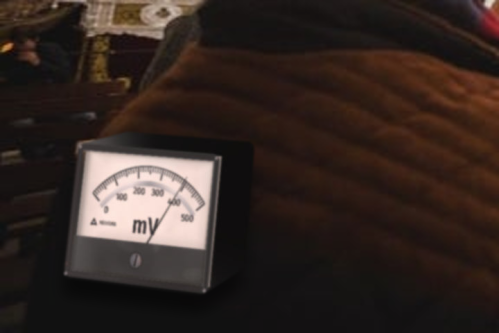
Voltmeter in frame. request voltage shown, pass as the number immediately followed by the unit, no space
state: 400mV
